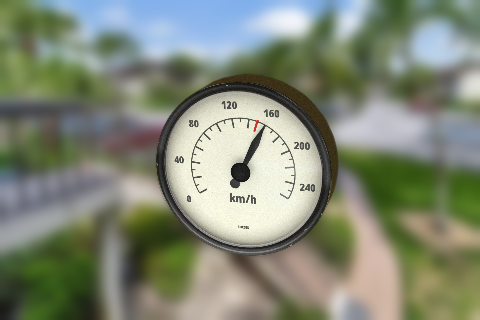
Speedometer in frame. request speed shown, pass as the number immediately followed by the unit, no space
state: 160km/h
